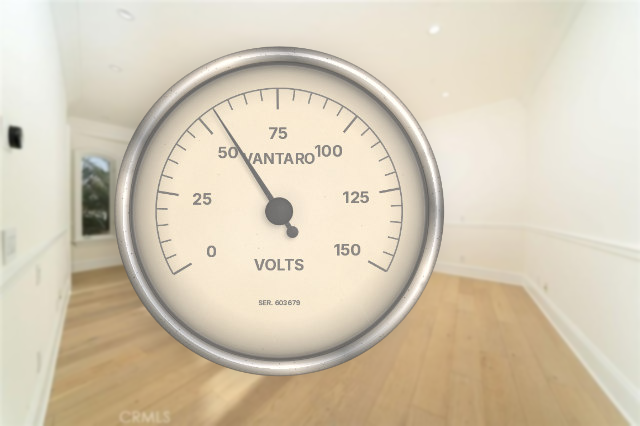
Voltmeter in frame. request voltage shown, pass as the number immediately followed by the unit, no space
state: 55V
